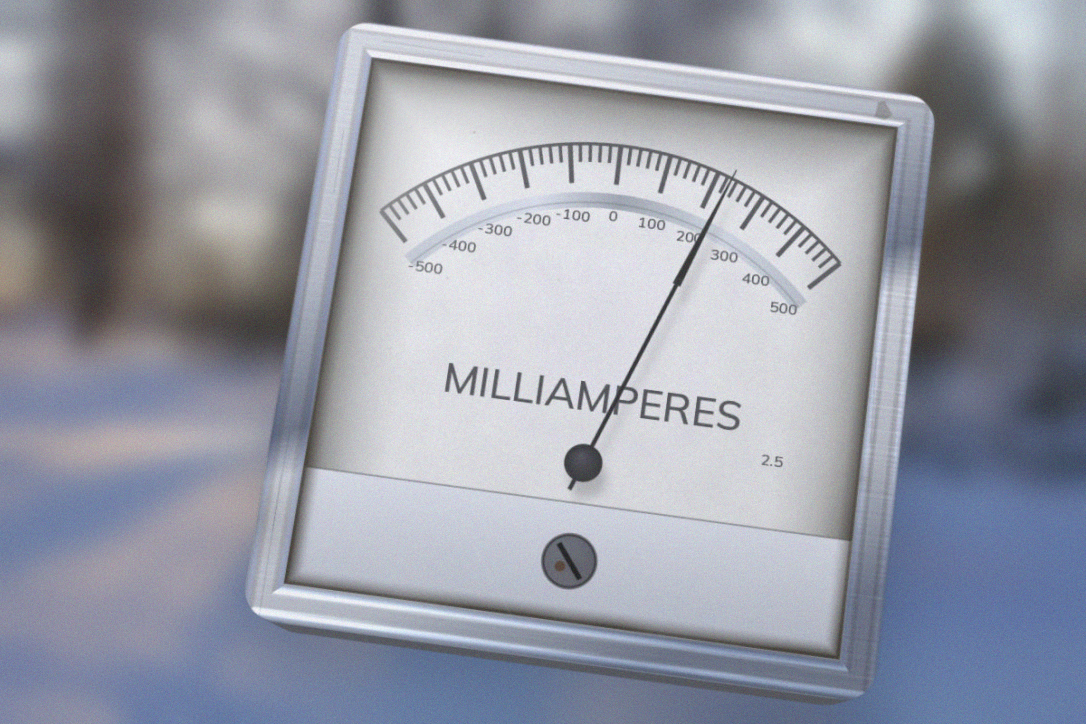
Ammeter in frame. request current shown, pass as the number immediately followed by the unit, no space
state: 230mA
